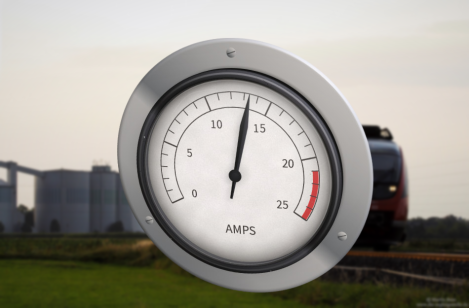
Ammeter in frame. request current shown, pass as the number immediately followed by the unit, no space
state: 13.5A
